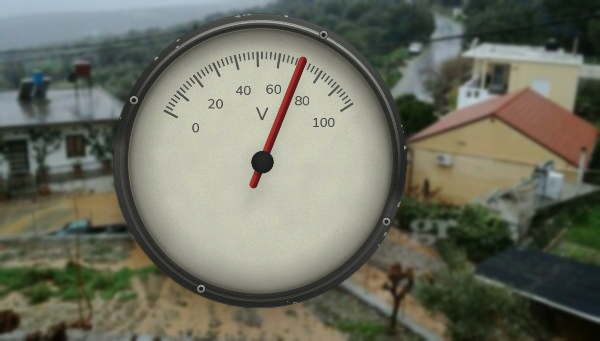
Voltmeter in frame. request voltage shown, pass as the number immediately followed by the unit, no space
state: 70V
